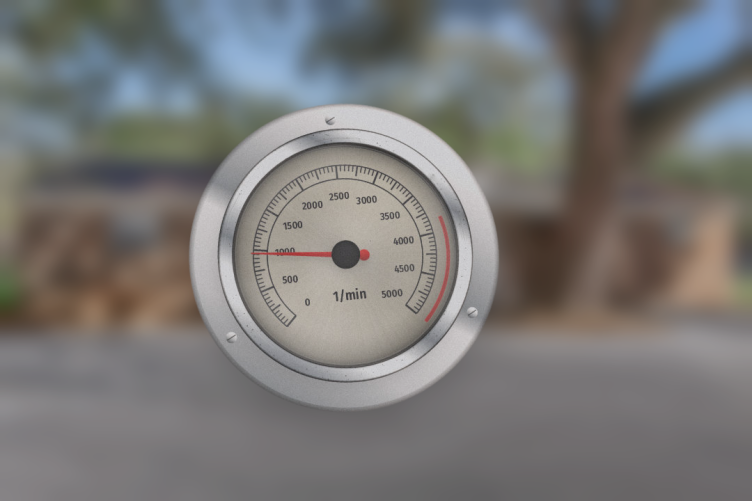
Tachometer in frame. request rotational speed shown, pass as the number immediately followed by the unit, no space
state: 950rpm
